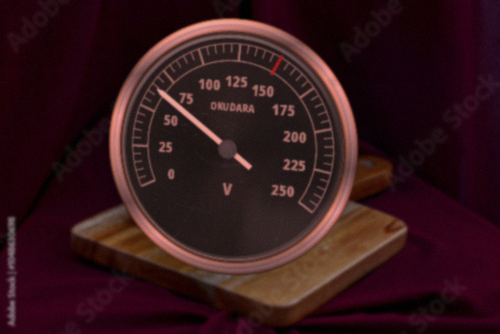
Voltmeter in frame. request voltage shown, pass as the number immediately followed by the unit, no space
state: 65V
